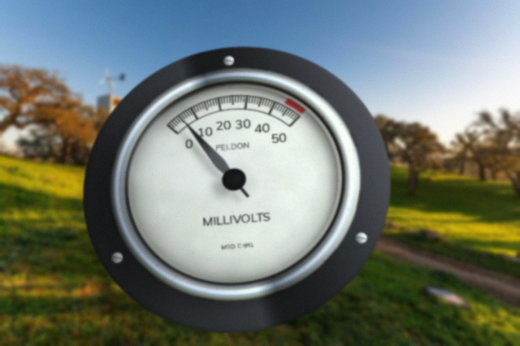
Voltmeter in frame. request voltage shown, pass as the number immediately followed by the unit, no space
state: 5mV
